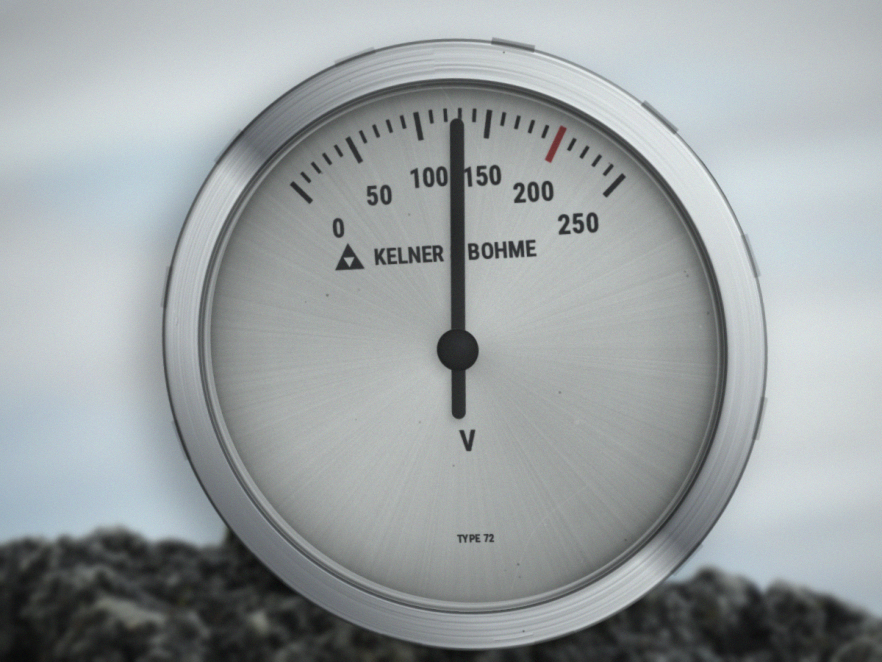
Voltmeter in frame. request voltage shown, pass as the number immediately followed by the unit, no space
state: 130V
